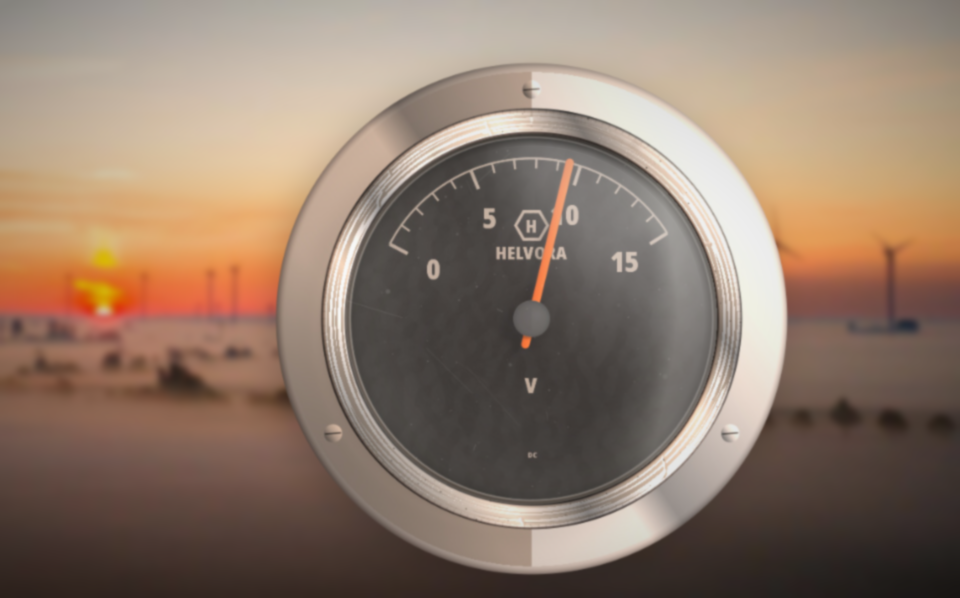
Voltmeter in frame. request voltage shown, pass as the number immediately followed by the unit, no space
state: 9.5V
